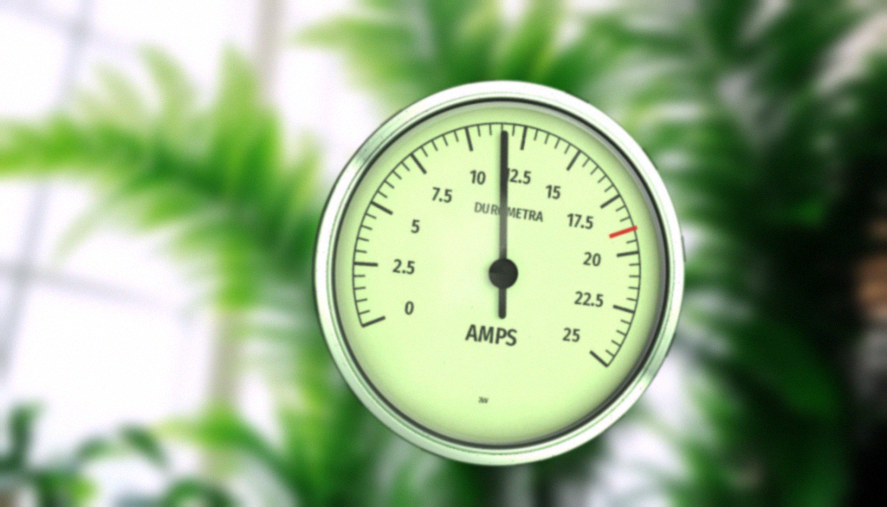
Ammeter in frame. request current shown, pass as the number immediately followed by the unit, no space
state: 11.5A
